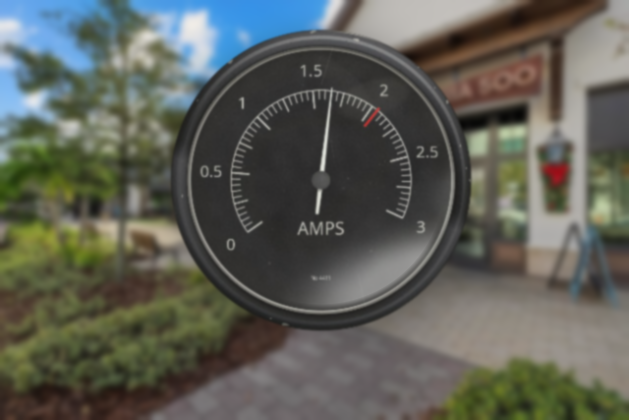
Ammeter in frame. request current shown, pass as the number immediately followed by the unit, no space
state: 1.65A
